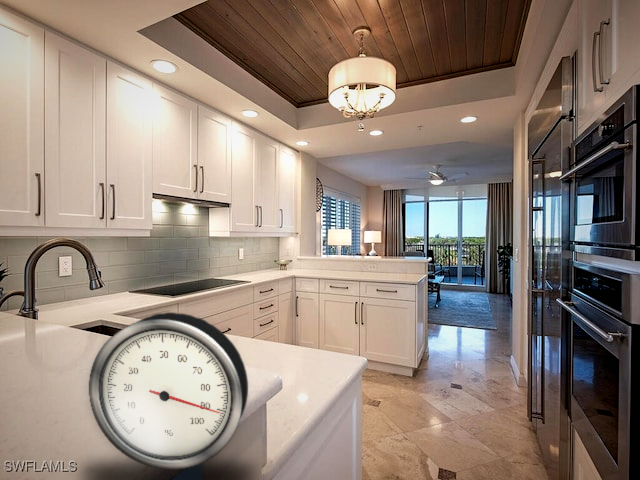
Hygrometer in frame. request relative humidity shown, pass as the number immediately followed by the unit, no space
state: 90%
